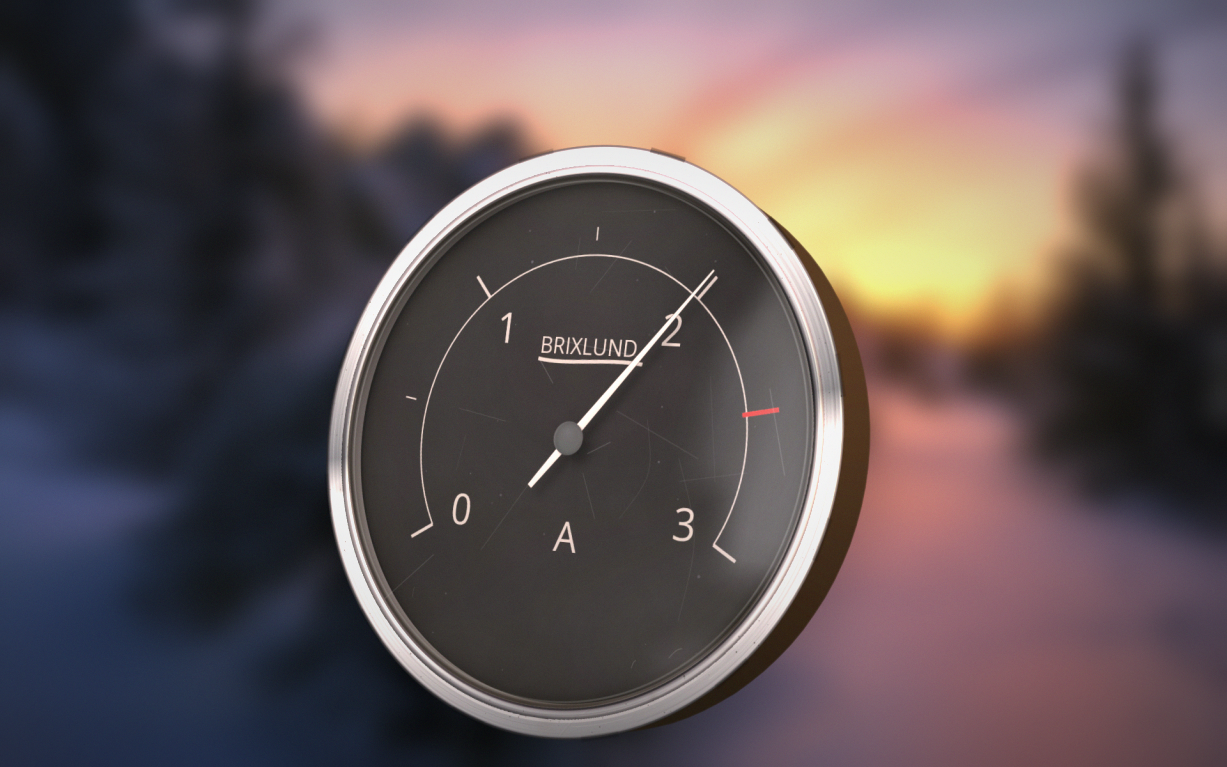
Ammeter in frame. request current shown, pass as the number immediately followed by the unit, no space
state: 2A
